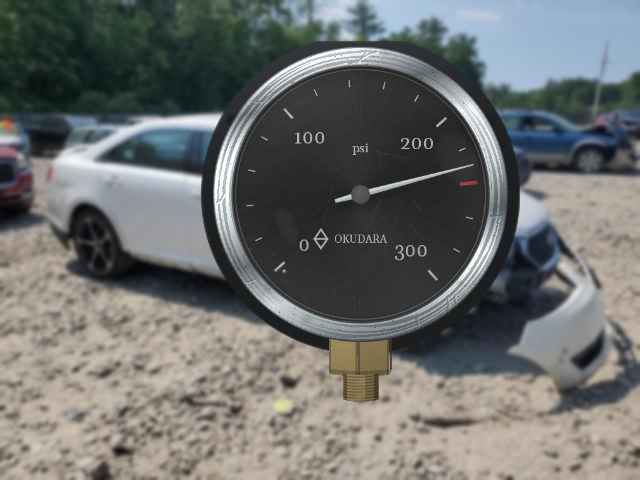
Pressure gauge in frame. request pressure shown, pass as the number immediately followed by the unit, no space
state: 230psi
